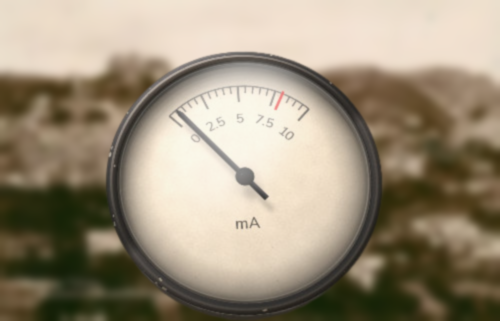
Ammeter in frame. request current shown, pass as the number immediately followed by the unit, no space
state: 0.5mA
